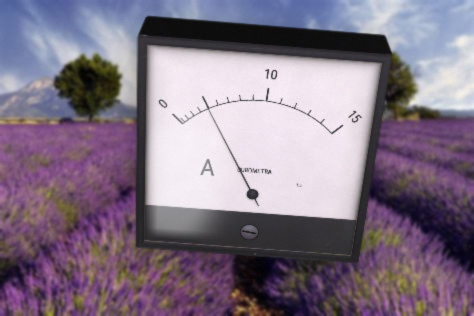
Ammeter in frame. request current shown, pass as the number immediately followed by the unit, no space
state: 5A
